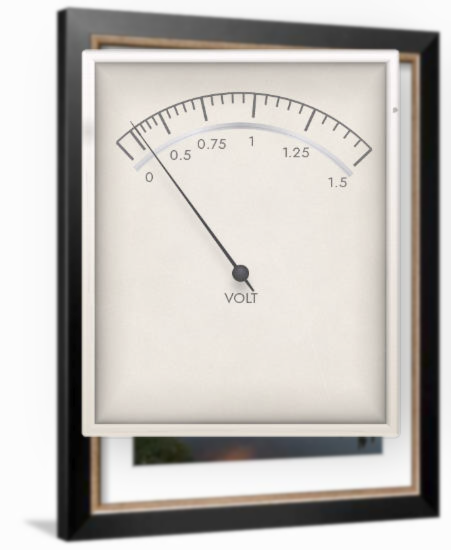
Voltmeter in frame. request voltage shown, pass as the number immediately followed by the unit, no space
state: 0.3V
